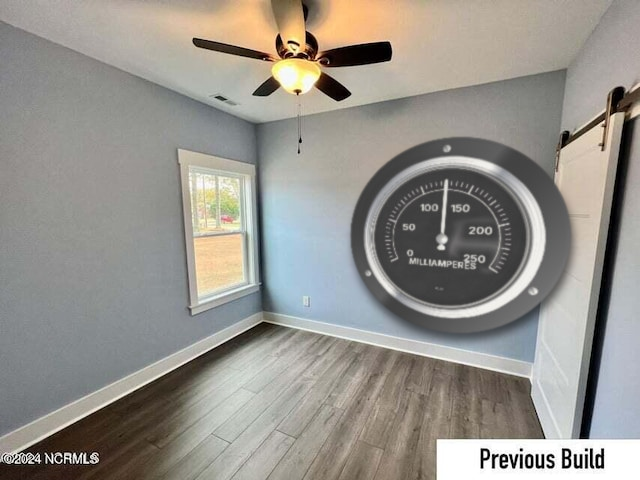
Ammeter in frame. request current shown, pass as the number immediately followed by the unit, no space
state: 125mA
